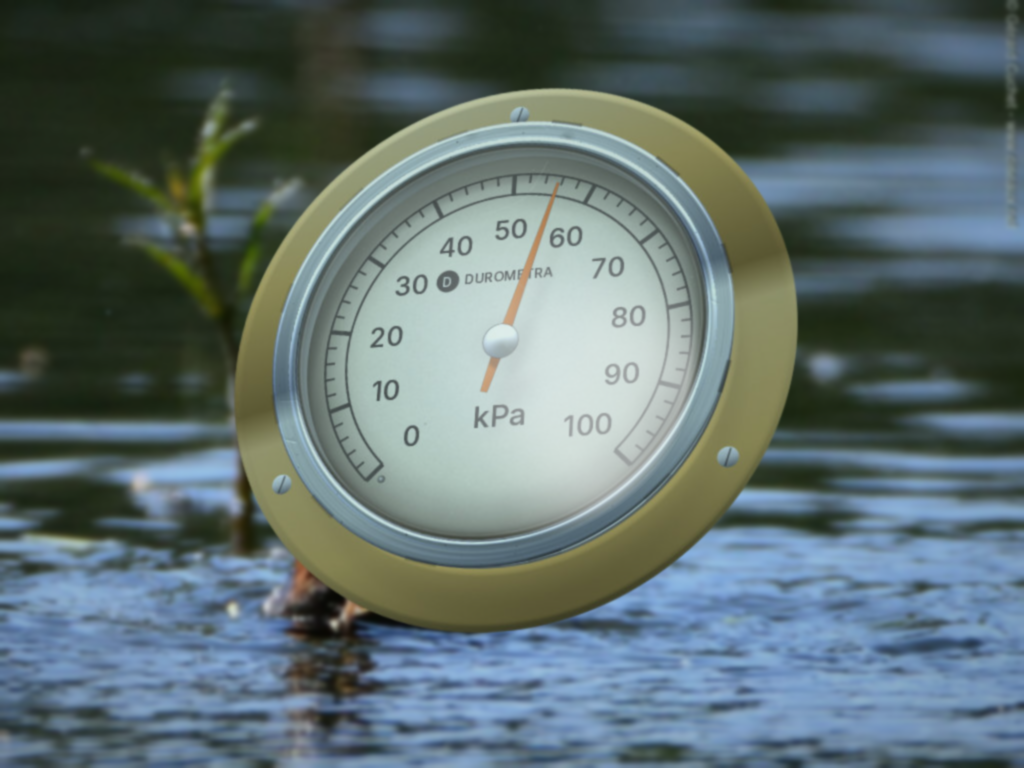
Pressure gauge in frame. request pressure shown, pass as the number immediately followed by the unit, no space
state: 56kPa
